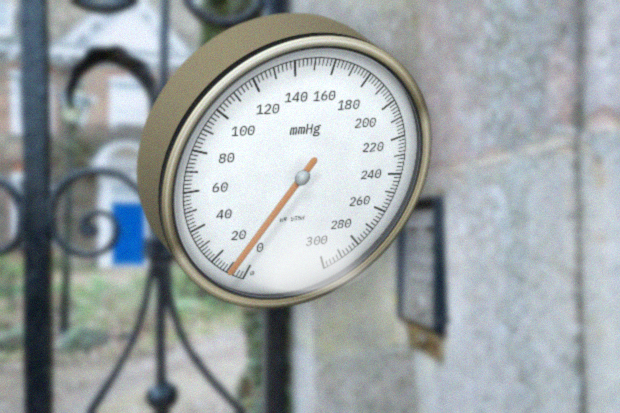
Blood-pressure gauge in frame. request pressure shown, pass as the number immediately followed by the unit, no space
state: 10mmHg
